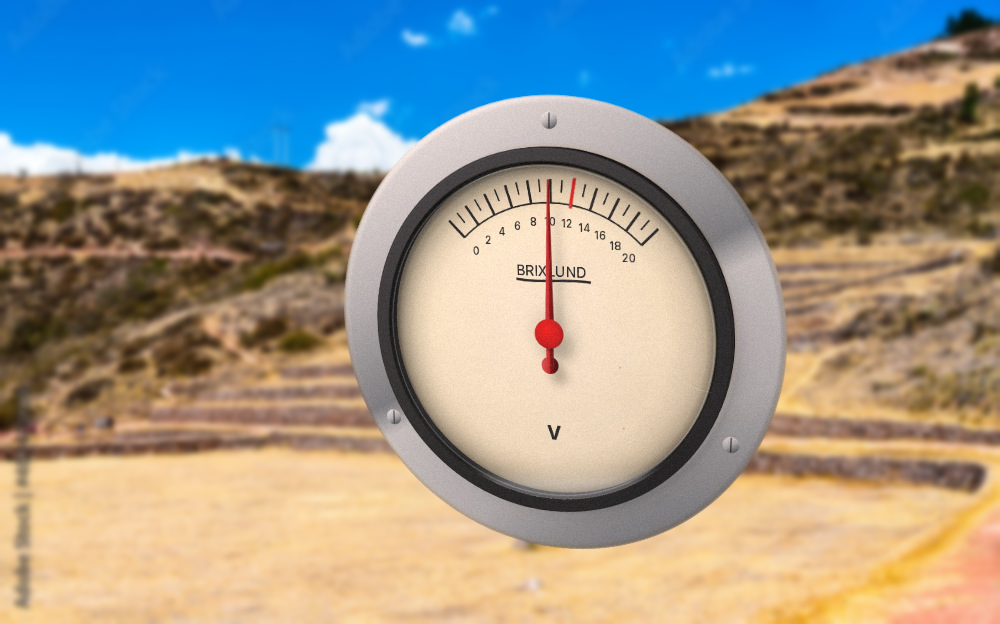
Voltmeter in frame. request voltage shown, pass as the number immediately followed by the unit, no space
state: 10V
